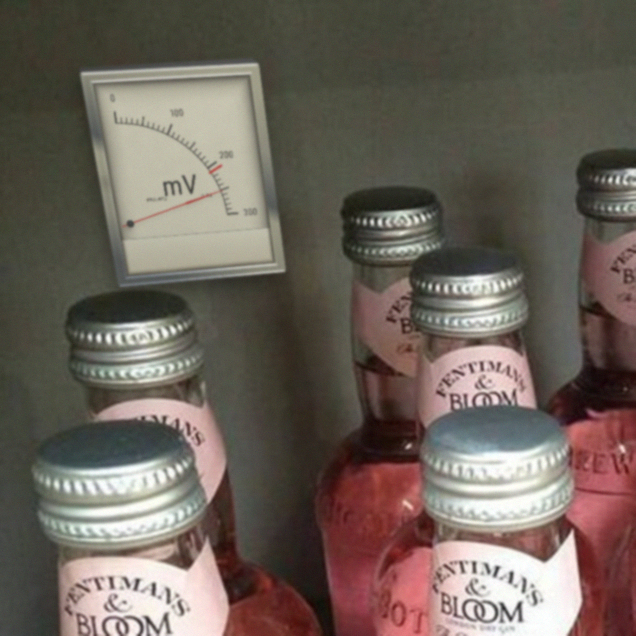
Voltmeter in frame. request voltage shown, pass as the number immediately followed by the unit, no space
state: 250mV
